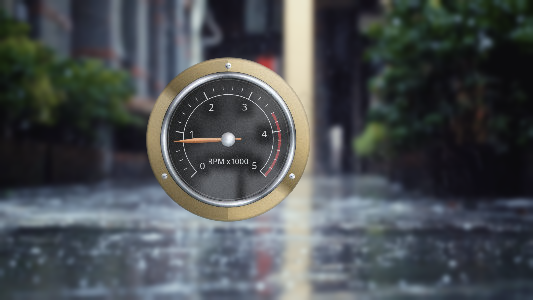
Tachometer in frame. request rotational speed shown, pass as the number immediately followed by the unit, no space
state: 800rpm
